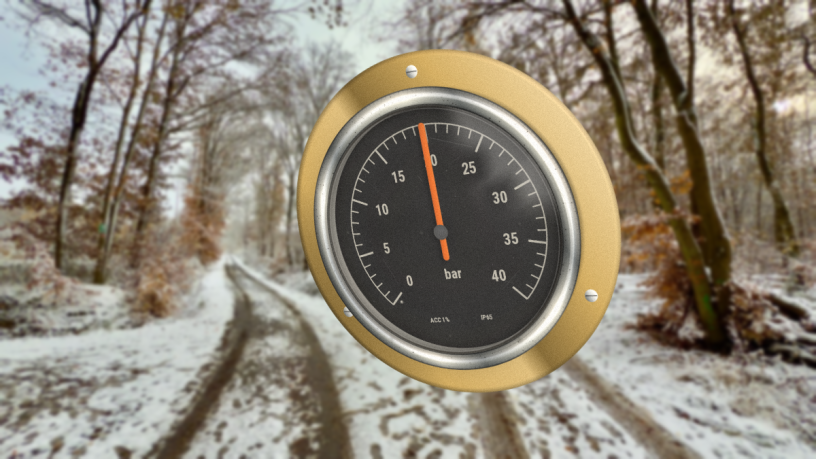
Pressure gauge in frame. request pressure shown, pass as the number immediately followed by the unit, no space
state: 20bar
